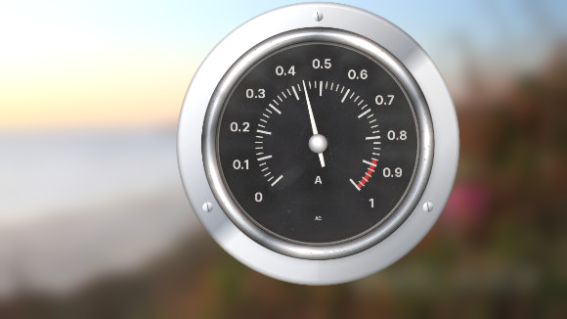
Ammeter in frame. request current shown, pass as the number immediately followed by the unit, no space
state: 0.44A
